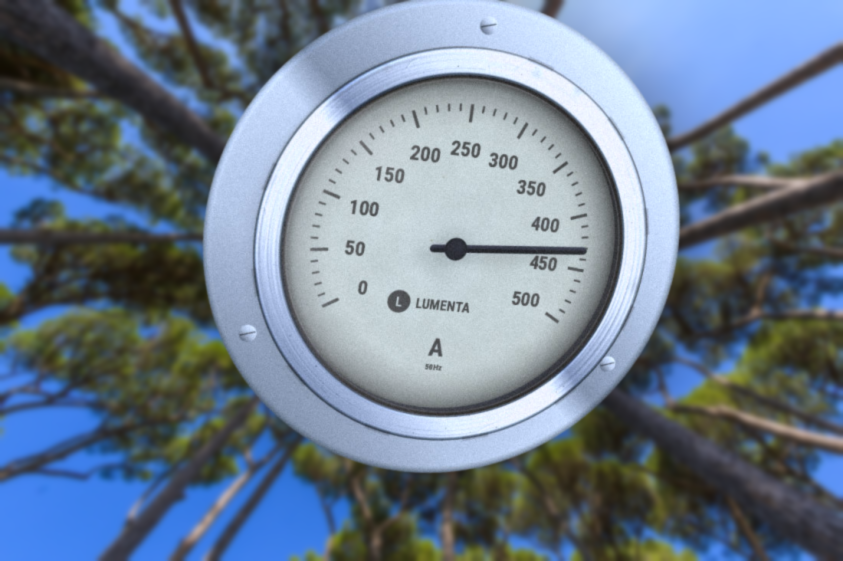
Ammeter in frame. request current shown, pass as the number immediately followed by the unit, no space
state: 430A
